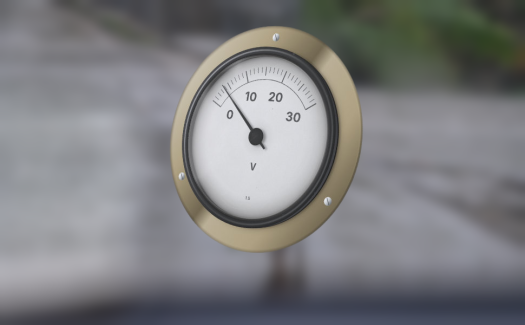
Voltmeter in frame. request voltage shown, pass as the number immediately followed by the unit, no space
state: 4V
